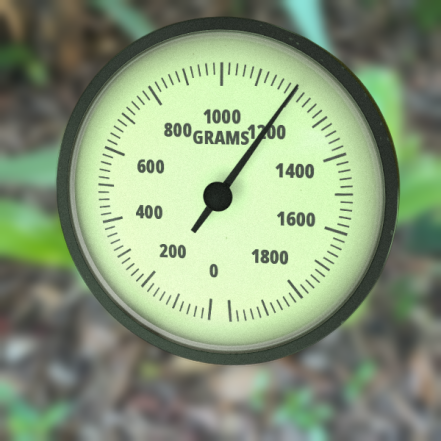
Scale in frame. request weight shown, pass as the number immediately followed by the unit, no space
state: 1200g
